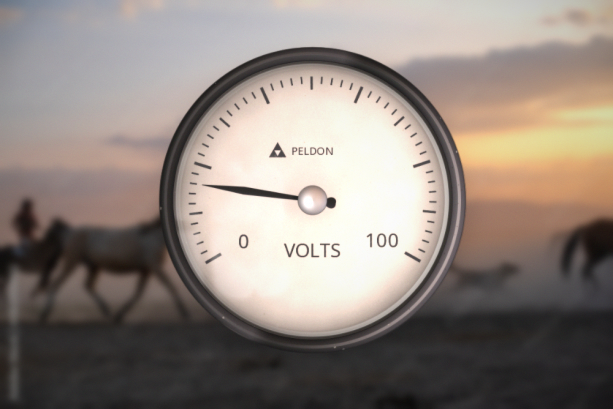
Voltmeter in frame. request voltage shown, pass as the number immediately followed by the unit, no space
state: 16V
